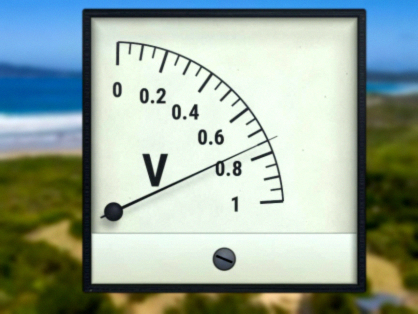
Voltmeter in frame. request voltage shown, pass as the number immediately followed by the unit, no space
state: 0.75V
